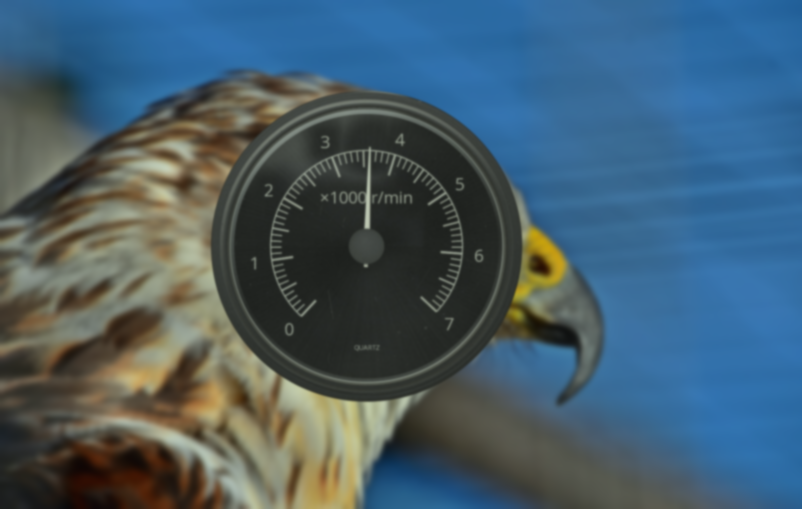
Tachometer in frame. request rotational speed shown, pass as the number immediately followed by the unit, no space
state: 3600rpm
